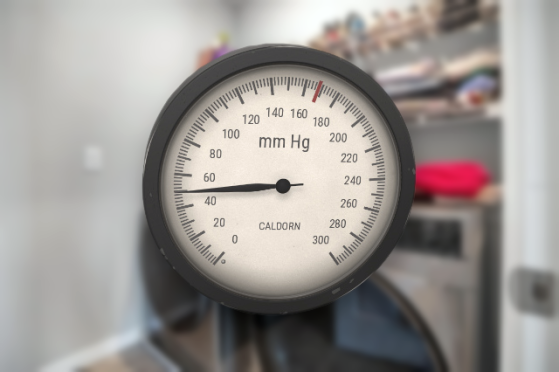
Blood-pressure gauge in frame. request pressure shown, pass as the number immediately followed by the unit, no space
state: 50mmHg
